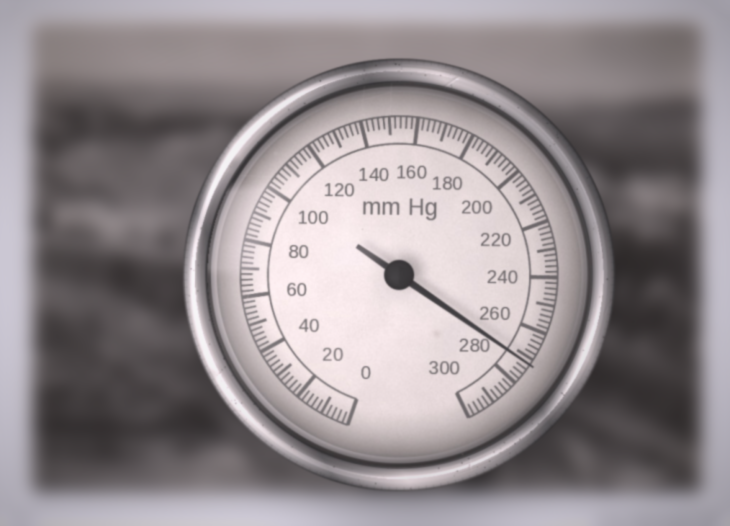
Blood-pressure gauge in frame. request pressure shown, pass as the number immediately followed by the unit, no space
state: 272mmHg
